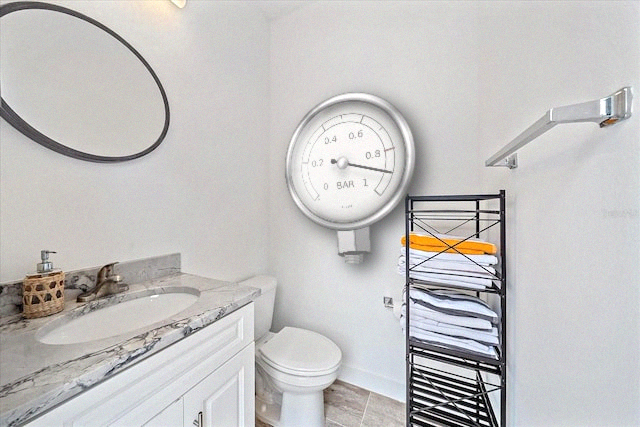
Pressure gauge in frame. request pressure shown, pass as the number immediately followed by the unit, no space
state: 0.9bar
